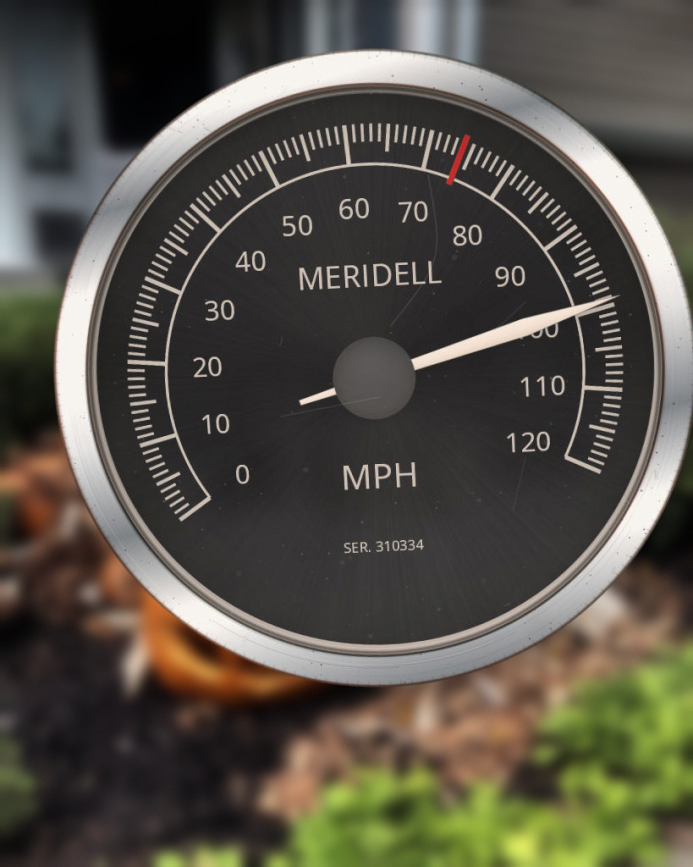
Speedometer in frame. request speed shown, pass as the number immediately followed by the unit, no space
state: 99mph
